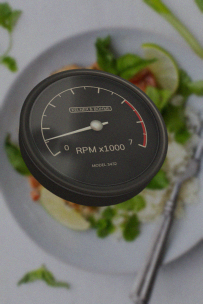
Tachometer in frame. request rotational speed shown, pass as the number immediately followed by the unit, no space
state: 500rpm
